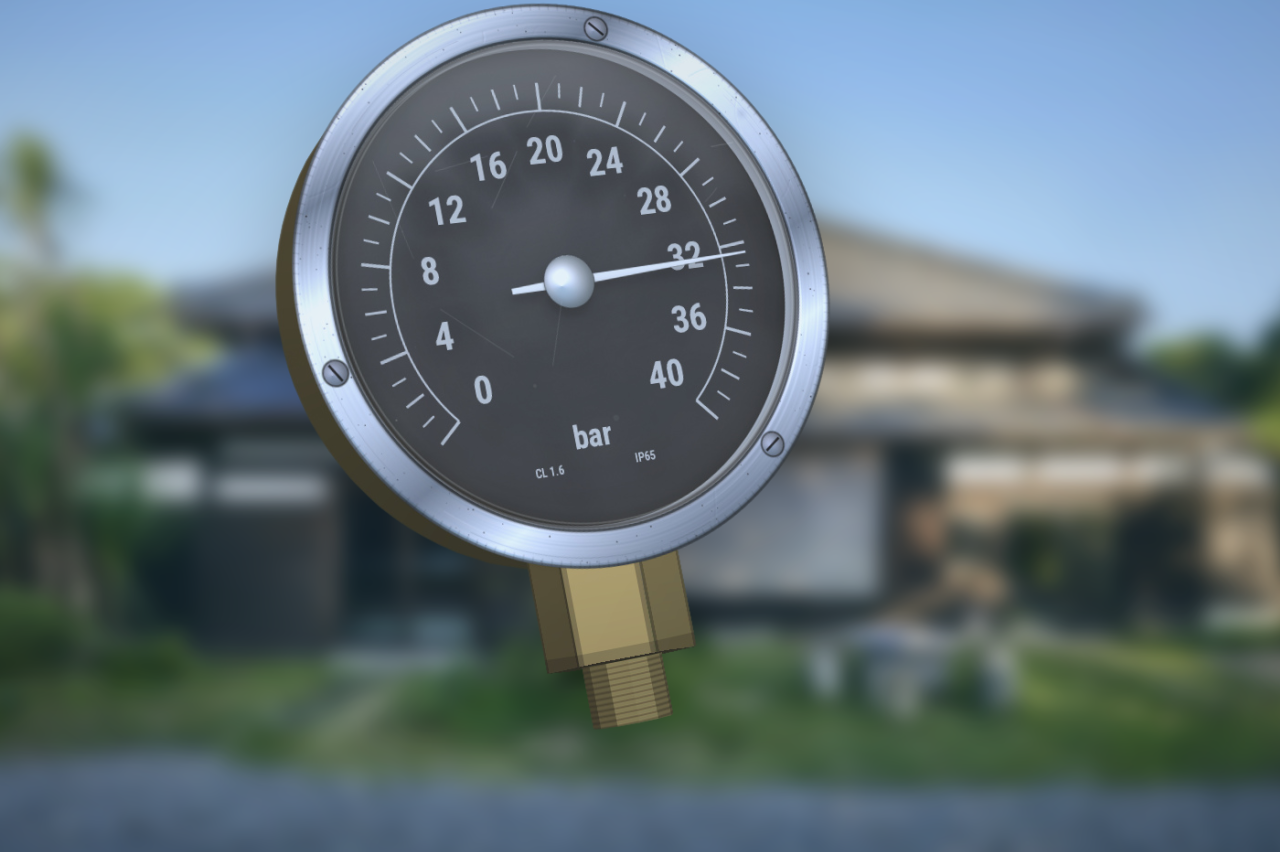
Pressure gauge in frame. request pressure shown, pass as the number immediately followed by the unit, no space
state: 32.5bar
